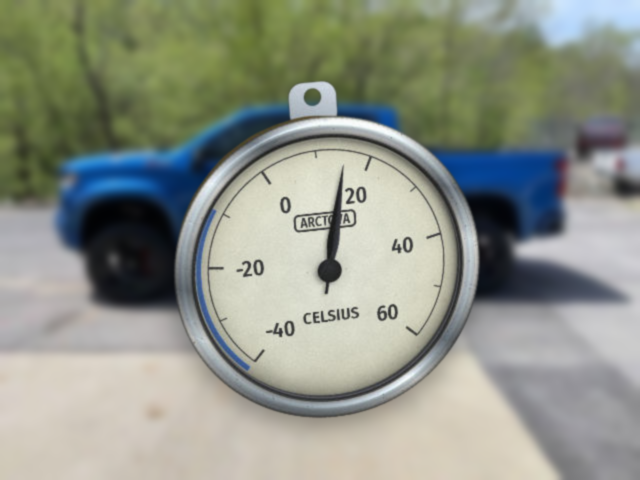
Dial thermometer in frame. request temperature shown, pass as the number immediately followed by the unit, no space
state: 15°C
